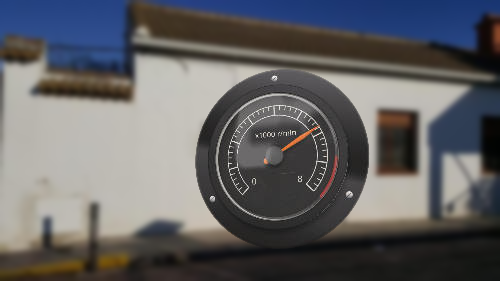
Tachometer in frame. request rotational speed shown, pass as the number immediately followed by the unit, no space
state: 5800rpm
